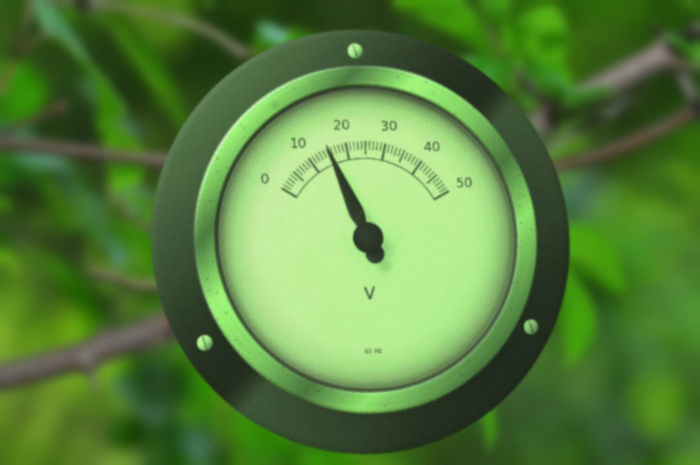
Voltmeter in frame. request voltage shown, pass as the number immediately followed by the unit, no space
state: 15V
